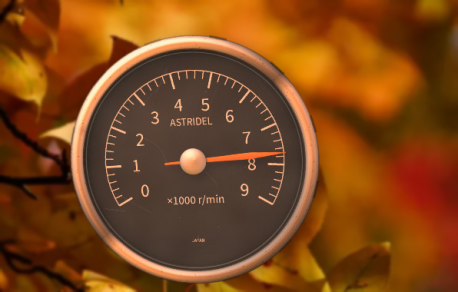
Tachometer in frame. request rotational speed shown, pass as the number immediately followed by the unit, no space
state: 7700rpm
